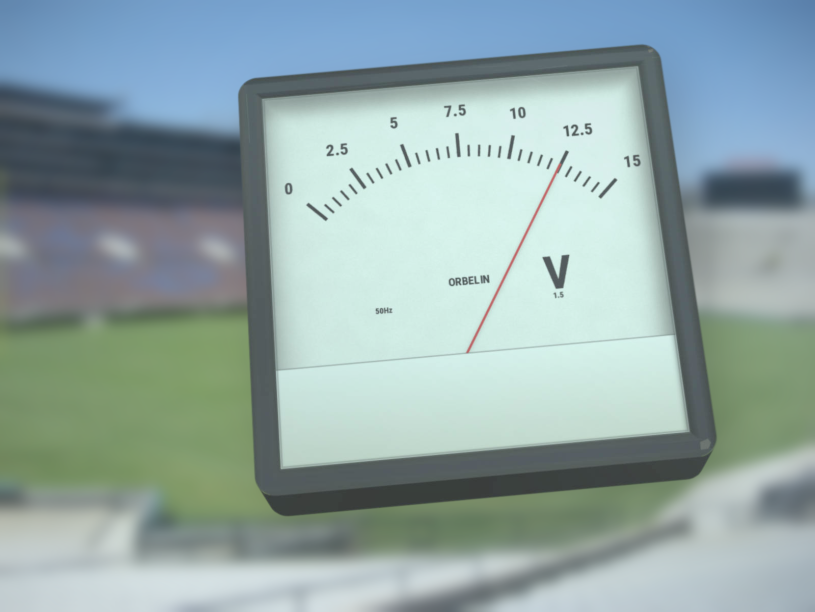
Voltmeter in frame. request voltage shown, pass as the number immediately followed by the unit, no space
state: 12.5V
